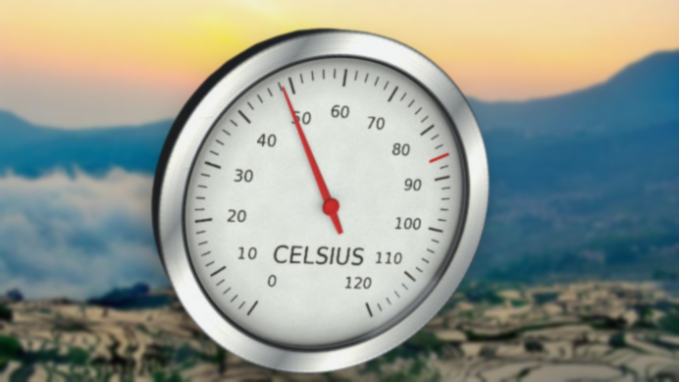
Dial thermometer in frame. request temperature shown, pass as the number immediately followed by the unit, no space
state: 48°C
